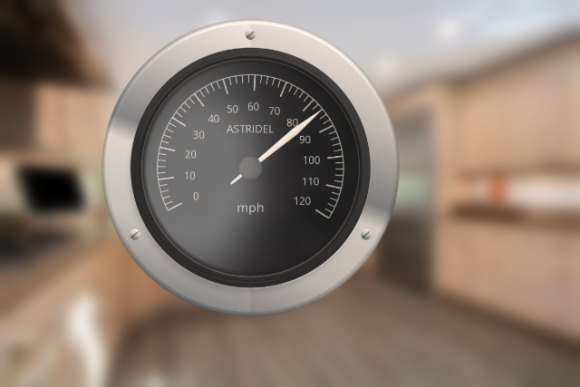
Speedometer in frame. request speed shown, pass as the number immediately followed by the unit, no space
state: 84mph
